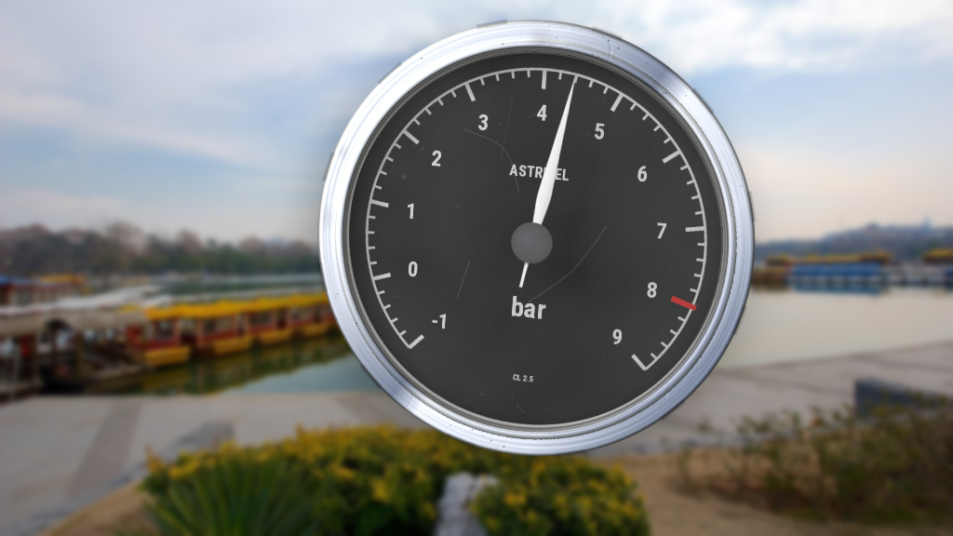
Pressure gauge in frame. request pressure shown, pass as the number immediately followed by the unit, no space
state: 4.4bar
